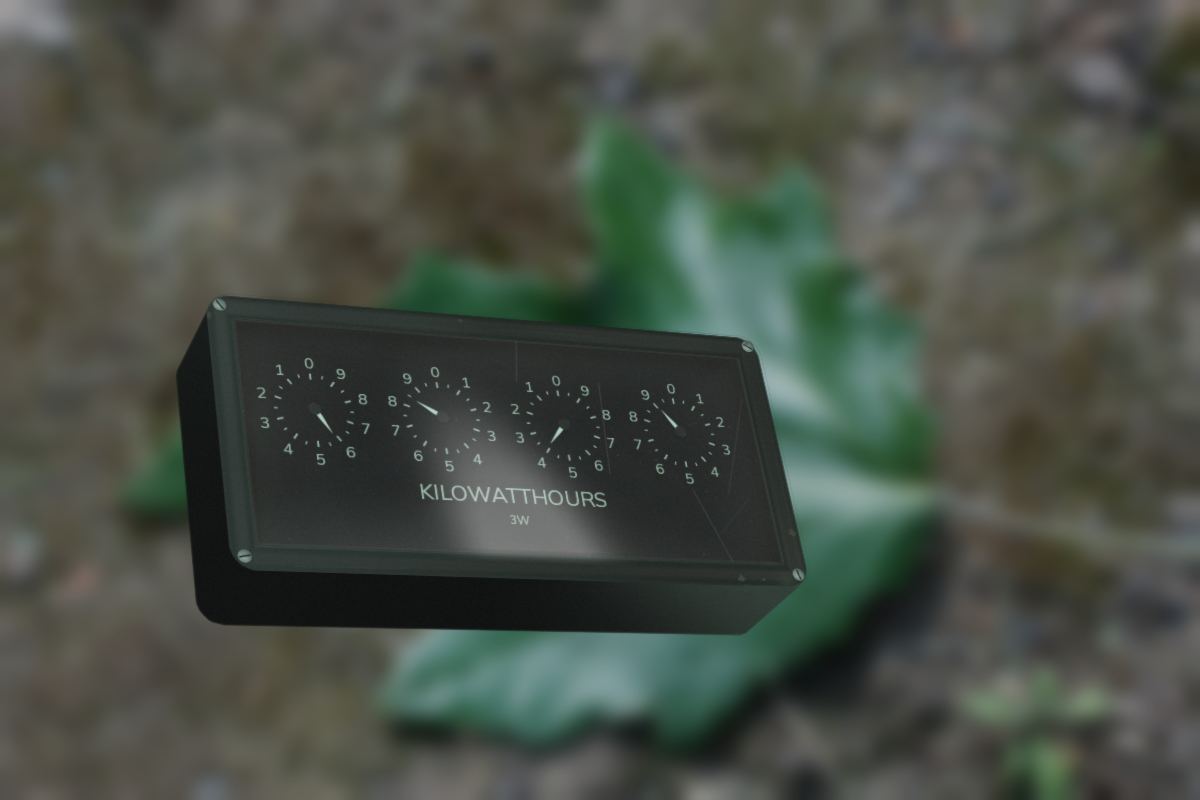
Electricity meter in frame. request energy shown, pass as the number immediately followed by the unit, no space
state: 5839kWh
